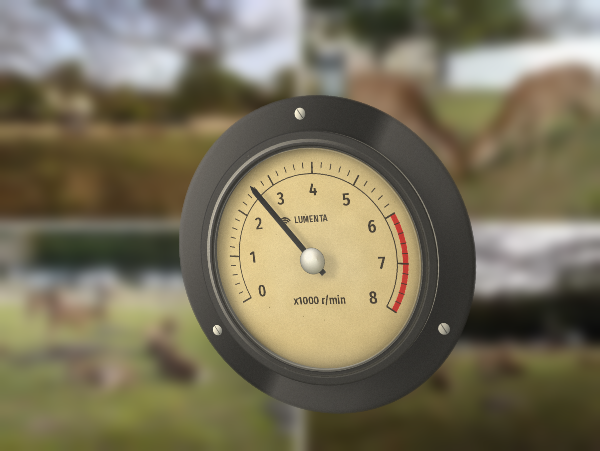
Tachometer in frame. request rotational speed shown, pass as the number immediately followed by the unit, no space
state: 2600rpm
